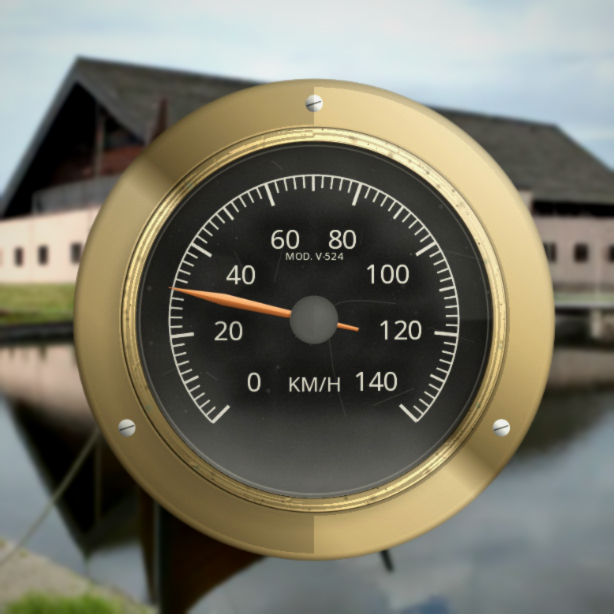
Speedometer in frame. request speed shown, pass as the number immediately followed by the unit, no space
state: 30km/h
